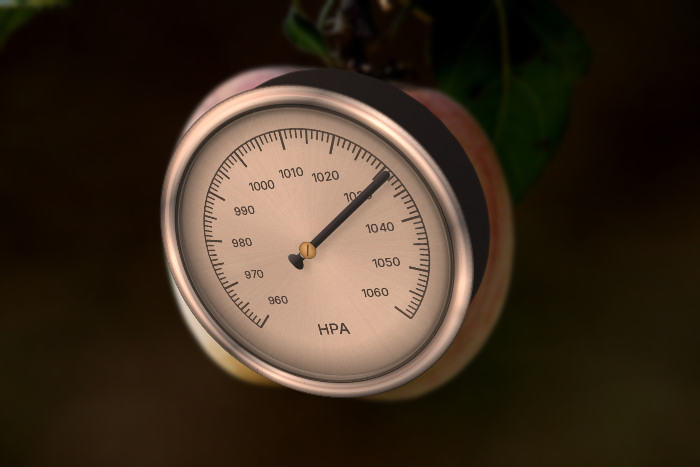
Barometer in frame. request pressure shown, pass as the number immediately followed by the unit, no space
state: 1031hPa
